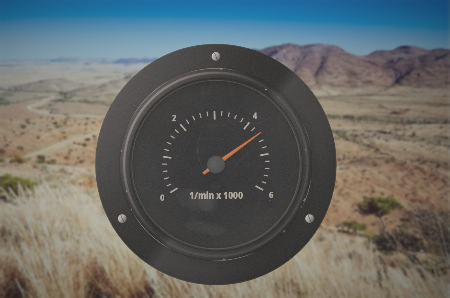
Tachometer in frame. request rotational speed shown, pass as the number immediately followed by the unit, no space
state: 4400rpm
